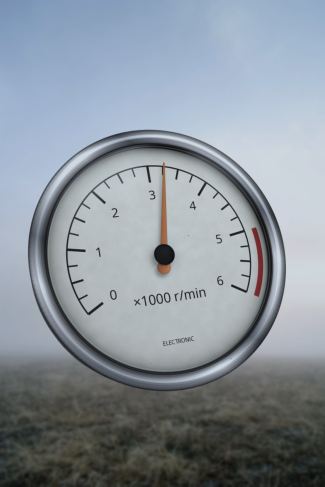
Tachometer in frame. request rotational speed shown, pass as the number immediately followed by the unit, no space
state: 3250rpm
